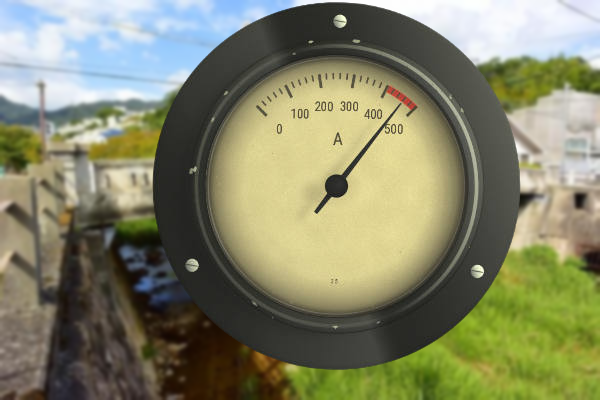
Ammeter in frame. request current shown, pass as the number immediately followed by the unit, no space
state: 460A
